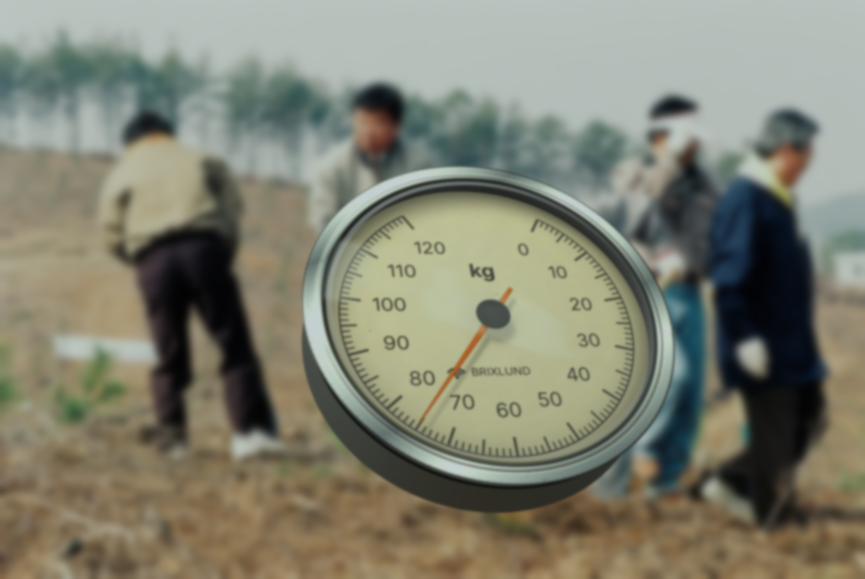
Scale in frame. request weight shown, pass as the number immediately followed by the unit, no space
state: 75kg
